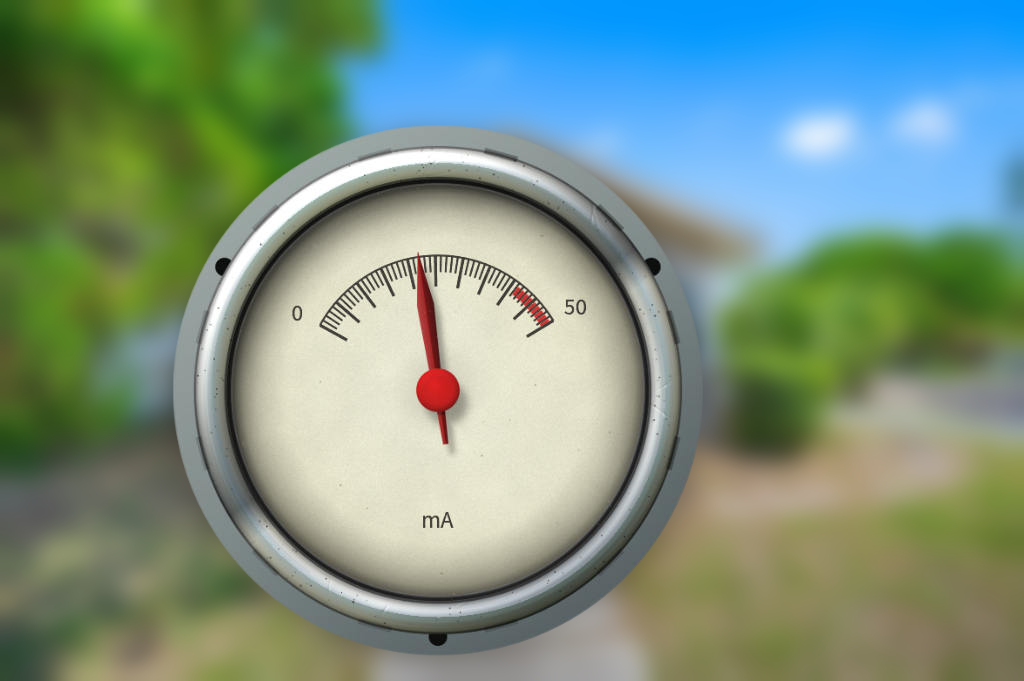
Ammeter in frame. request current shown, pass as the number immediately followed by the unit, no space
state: 22mA
